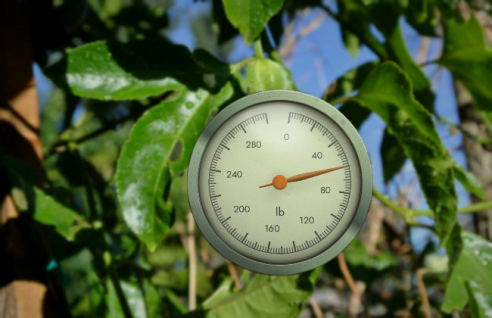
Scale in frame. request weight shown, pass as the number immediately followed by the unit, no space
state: 60lb
